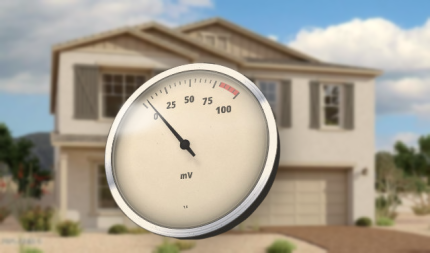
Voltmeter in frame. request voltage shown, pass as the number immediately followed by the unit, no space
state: 5mV
